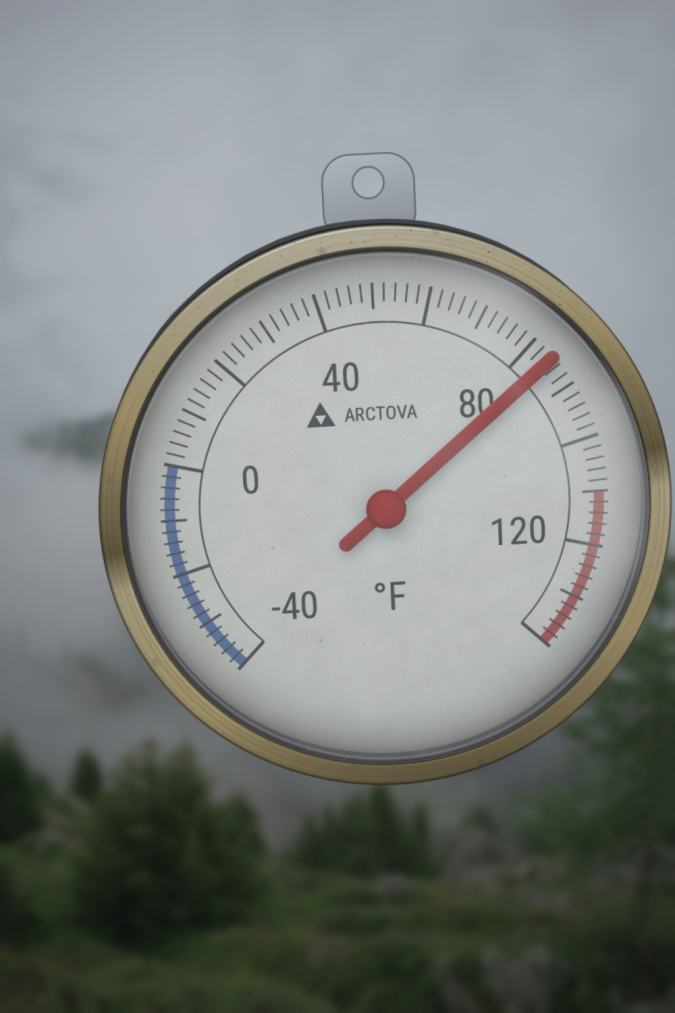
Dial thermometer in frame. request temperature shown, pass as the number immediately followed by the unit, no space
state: 84°F
